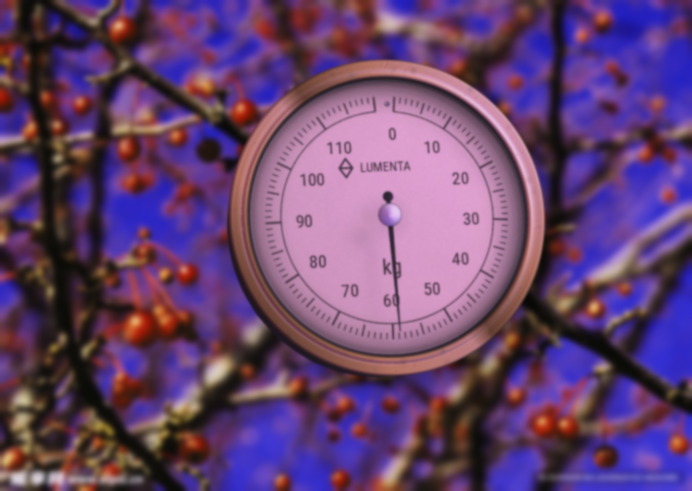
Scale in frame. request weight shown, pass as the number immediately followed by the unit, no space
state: 59kg
